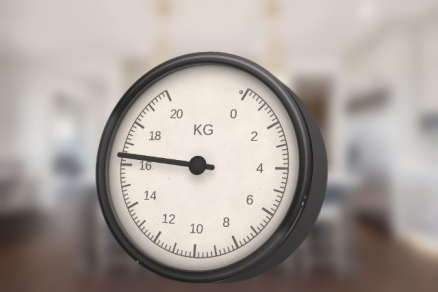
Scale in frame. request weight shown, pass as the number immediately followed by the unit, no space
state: 16.4kg
